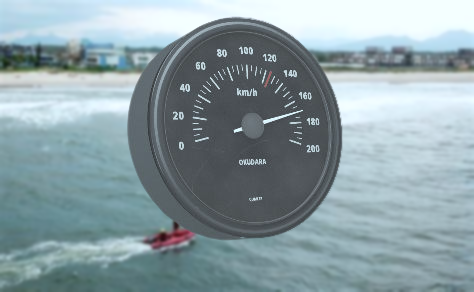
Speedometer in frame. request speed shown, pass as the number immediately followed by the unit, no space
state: 170km/h
